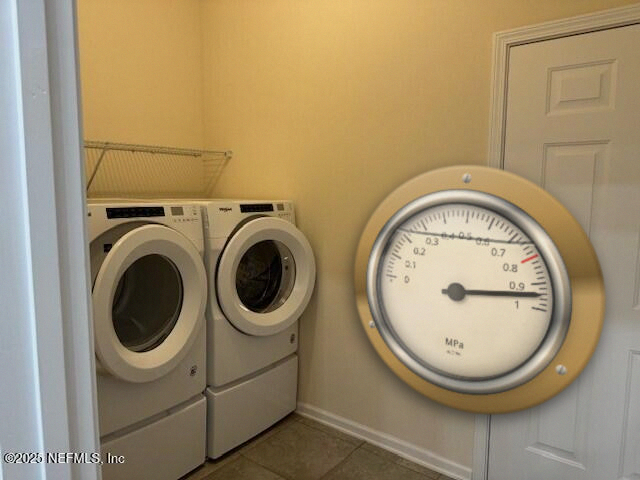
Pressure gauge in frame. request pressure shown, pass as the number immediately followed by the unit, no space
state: 0.94MPa
